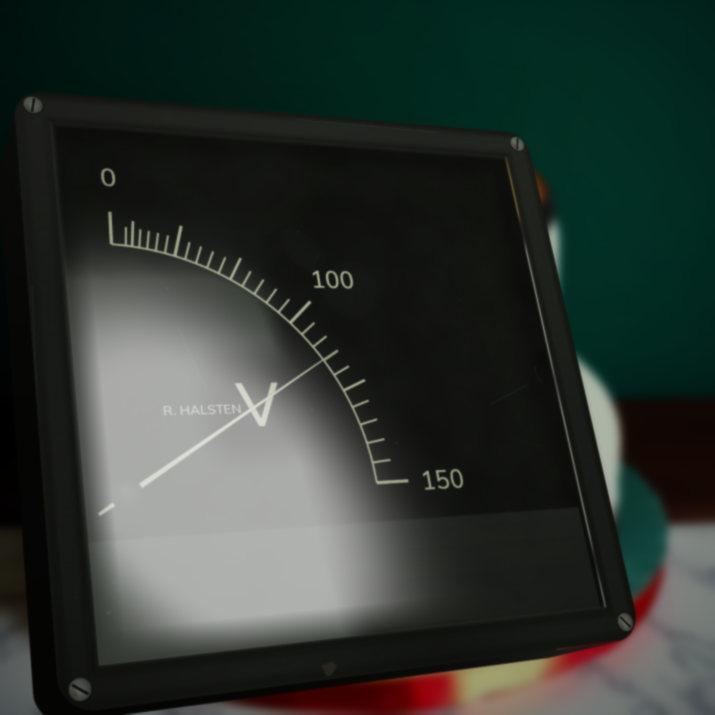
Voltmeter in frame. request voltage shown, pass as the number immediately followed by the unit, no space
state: 115V
